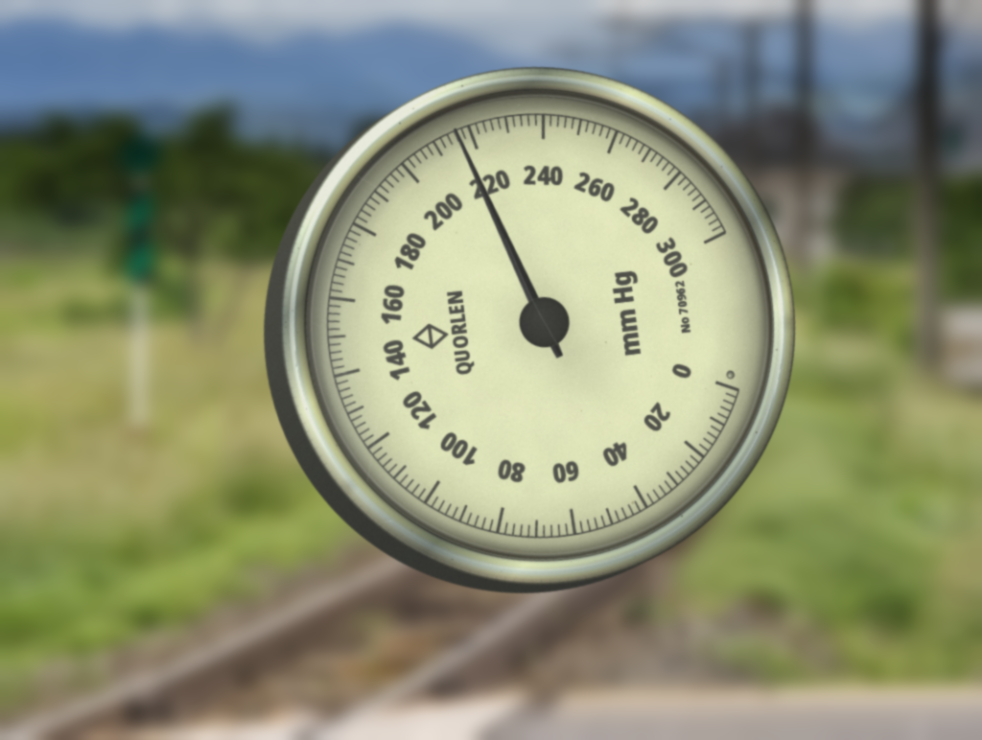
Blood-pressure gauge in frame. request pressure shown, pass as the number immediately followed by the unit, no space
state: 216mmHg
